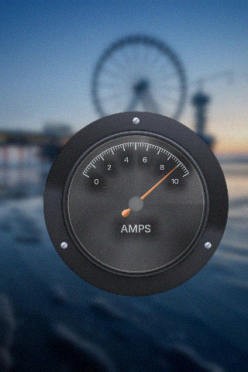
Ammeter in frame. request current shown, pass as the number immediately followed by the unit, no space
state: 9A
